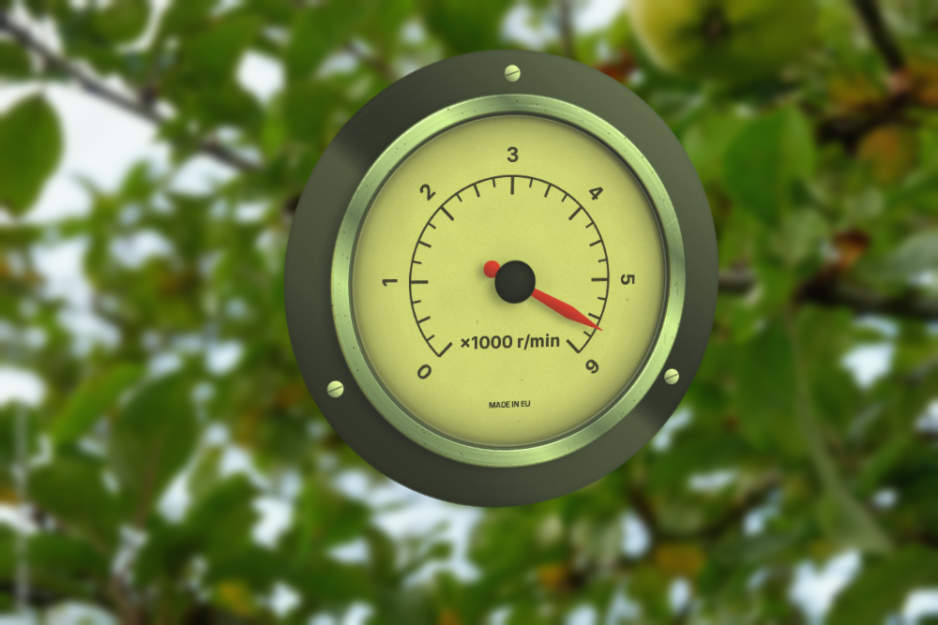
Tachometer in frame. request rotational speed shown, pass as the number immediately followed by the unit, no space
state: 5625rpm
